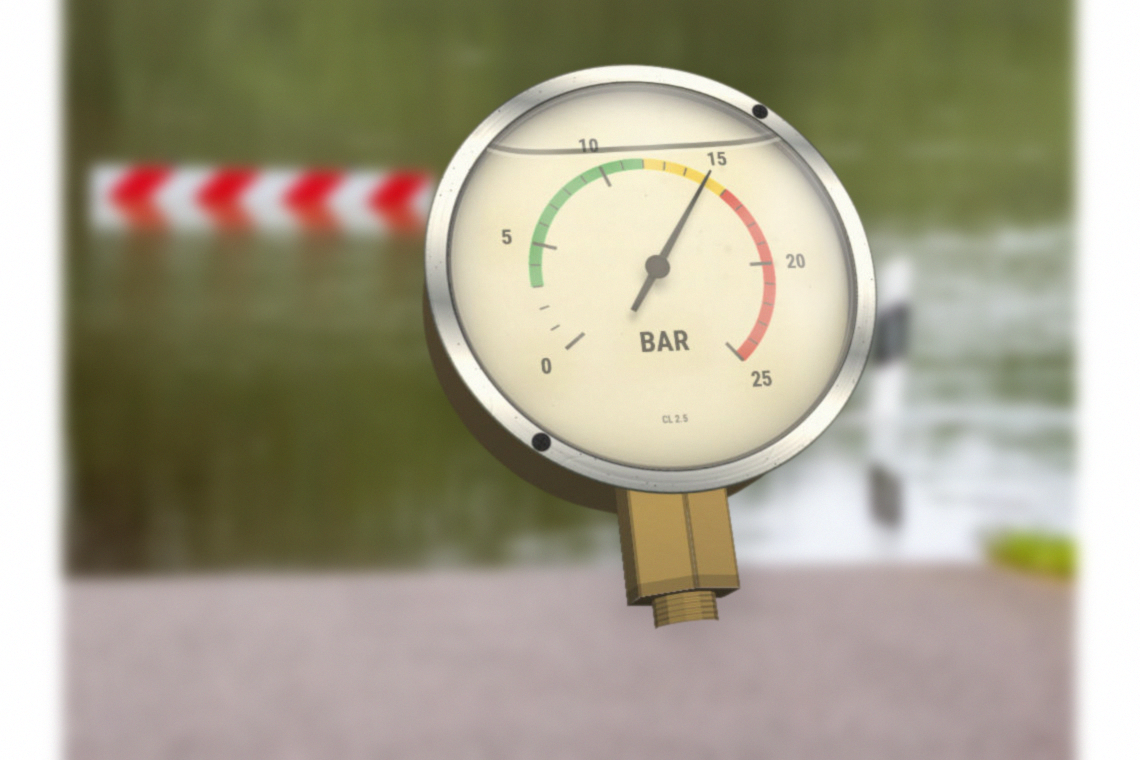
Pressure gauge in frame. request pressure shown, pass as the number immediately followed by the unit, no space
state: 15bar
